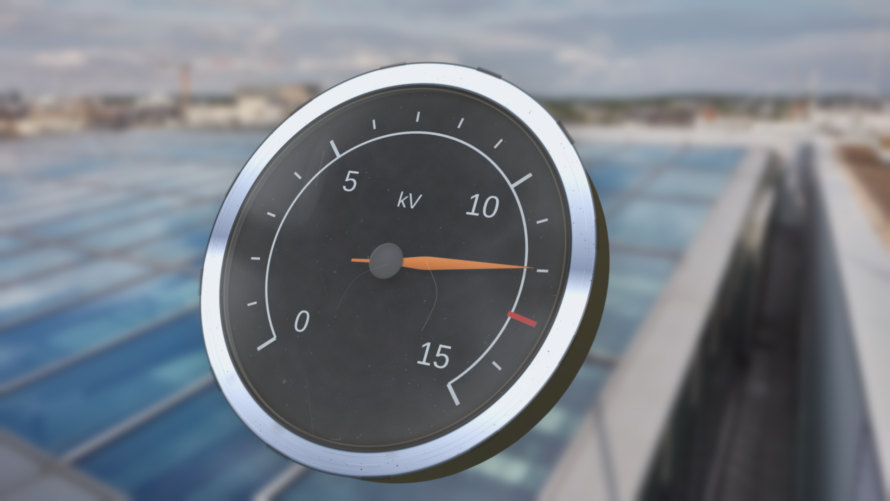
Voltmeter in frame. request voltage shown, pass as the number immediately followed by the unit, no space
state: 12kV
